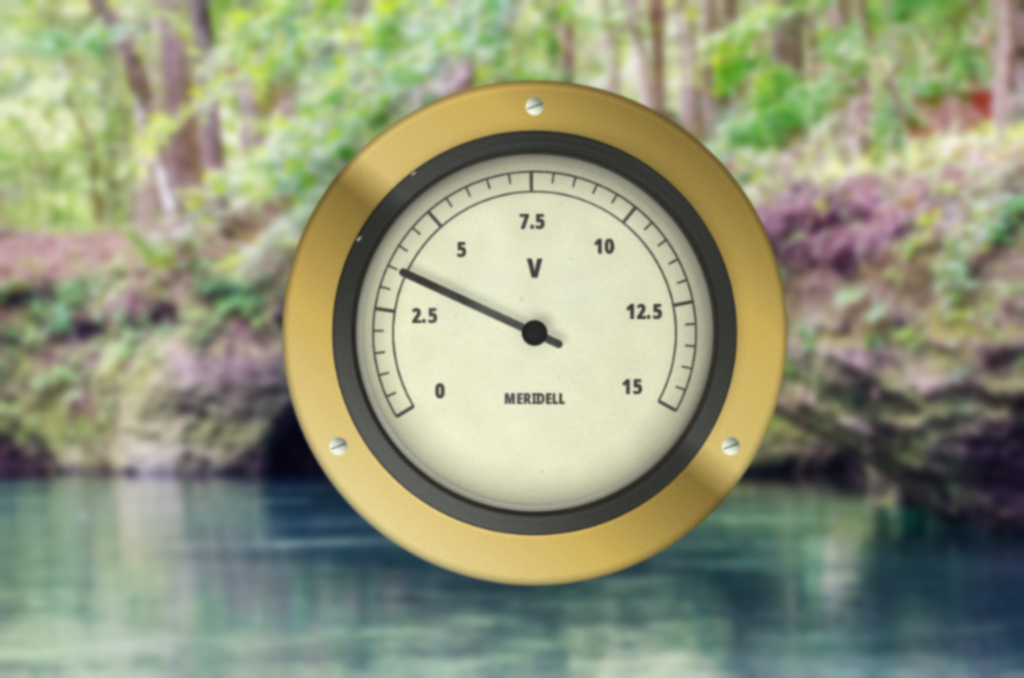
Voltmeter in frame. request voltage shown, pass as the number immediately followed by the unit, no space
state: 3.5V
